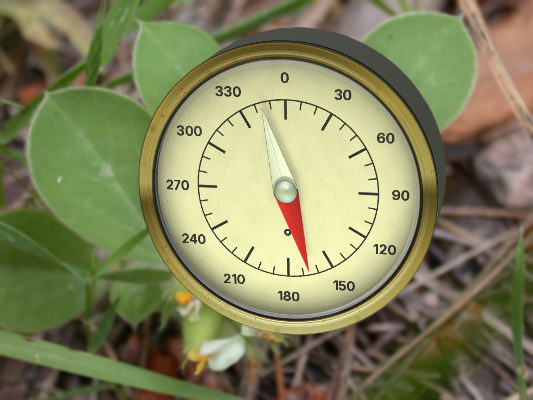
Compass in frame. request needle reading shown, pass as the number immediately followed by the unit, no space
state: 165°
